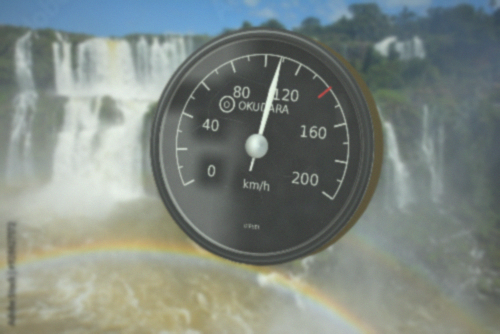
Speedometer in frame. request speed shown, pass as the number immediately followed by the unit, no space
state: 110km/h
